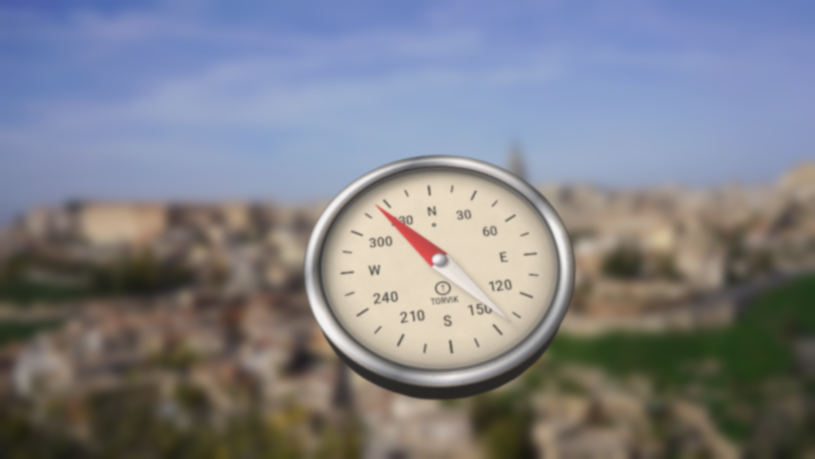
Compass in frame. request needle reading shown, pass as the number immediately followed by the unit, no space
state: 322.5°
